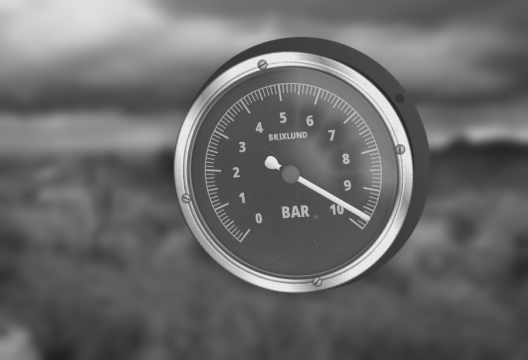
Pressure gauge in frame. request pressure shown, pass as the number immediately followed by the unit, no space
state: 9.7bar
